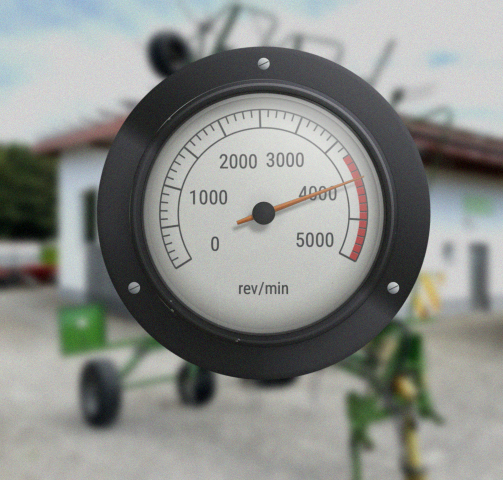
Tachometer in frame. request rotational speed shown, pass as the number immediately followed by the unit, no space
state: 4000rpm
